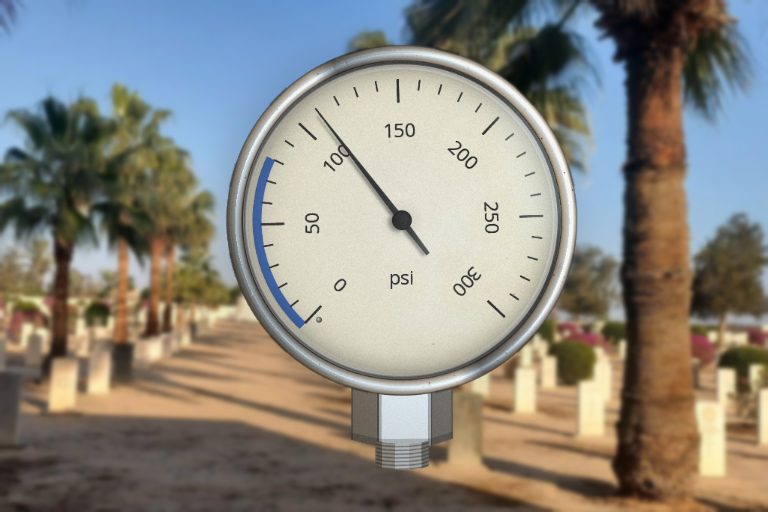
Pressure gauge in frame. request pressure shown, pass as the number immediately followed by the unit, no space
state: 110psi
